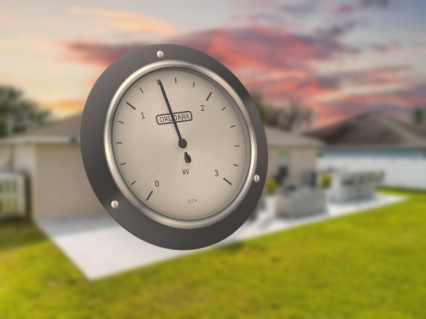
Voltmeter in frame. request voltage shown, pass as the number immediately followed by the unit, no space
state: 1.4kV
